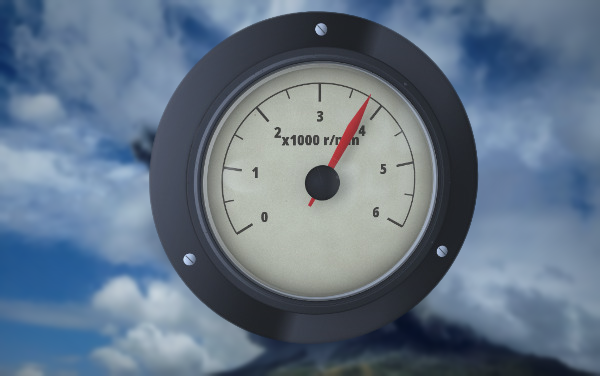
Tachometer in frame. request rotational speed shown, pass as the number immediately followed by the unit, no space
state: 3750rpm
